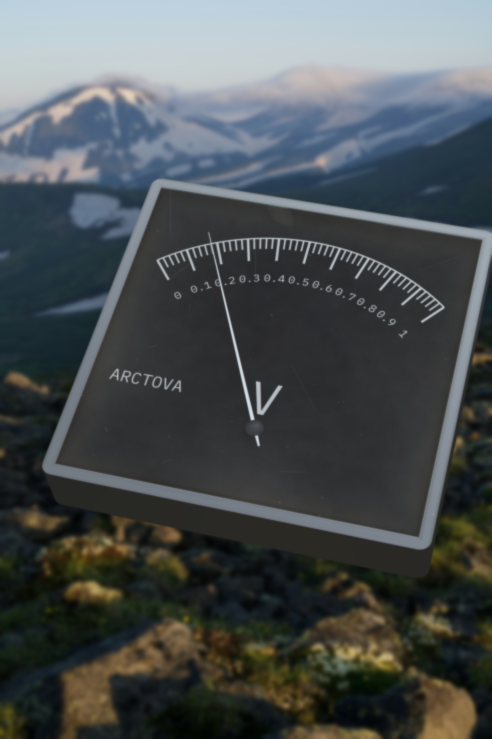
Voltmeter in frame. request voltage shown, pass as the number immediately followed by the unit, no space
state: 0.18V
